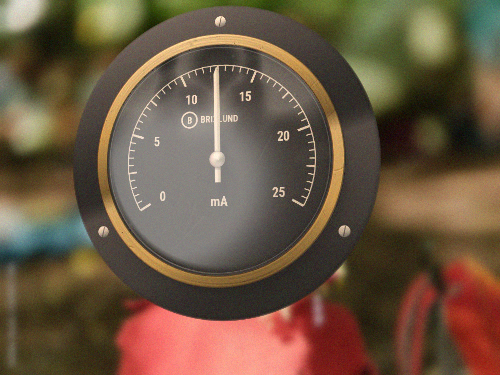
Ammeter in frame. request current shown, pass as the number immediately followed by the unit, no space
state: 12.5mA
